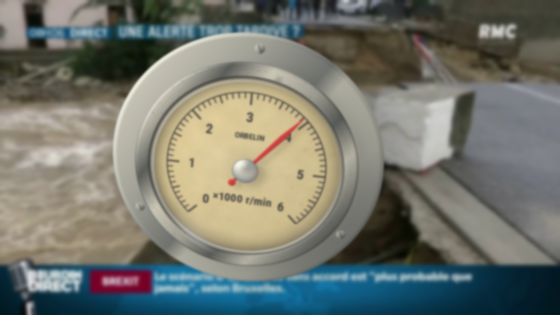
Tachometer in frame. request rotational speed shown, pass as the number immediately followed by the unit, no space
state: 3900rpm
